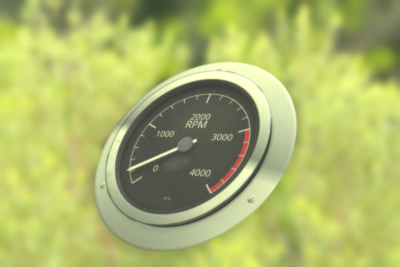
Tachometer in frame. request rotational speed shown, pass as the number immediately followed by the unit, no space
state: 200rpm
